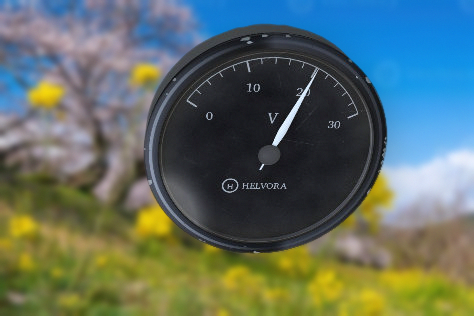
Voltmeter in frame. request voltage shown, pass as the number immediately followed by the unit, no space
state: 20V
